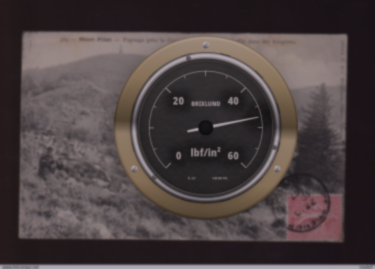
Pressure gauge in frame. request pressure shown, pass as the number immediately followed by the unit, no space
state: 47.5psi
